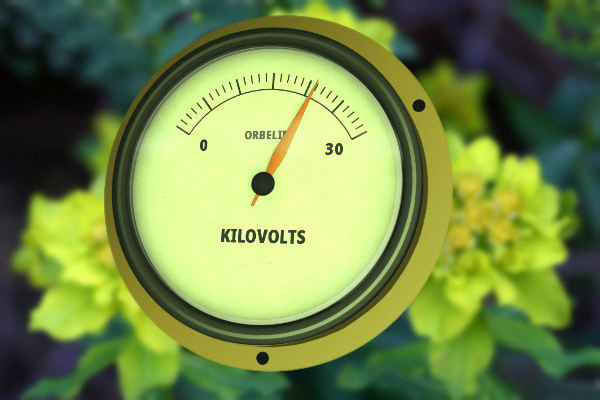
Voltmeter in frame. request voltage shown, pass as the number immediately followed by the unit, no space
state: 21kV
